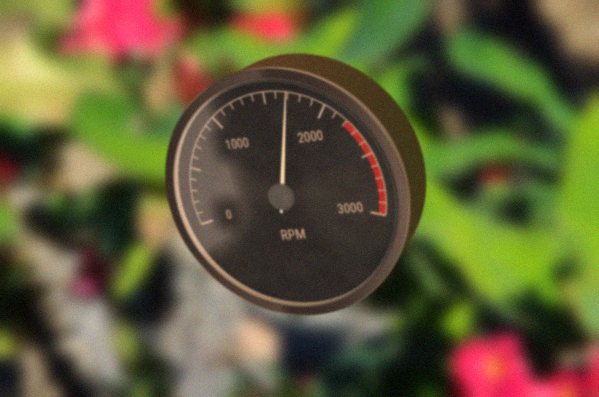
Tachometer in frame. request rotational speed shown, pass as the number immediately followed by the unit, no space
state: 1700rpm
